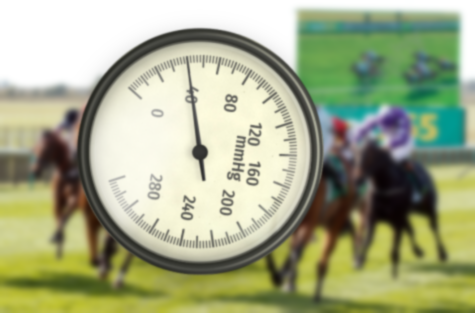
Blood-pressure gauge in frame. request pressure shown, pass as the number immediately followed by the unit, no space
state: 40mmHg
